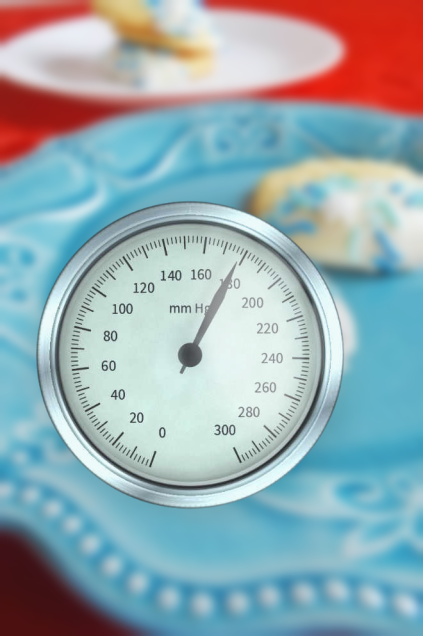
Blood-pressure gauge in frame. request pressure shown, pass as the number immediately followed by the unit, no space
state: 178mmHg
